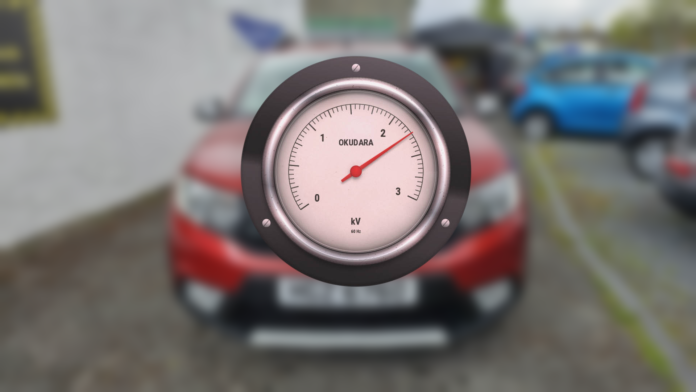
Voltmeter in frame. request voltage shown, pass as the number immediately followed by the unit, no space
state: 2.25kV
